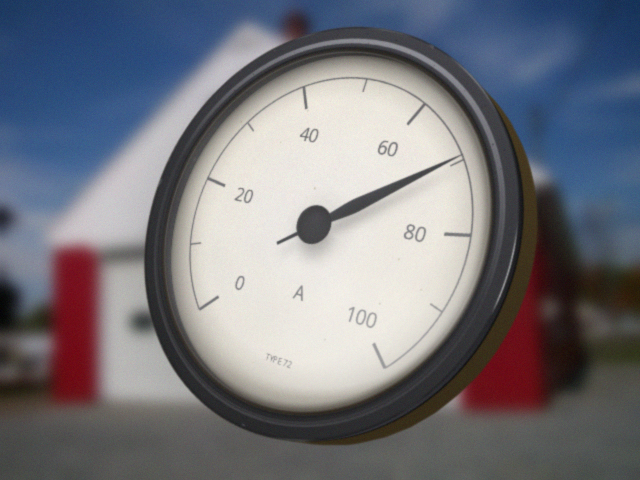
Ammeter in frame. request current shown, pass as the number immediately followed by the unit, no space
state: 70A
